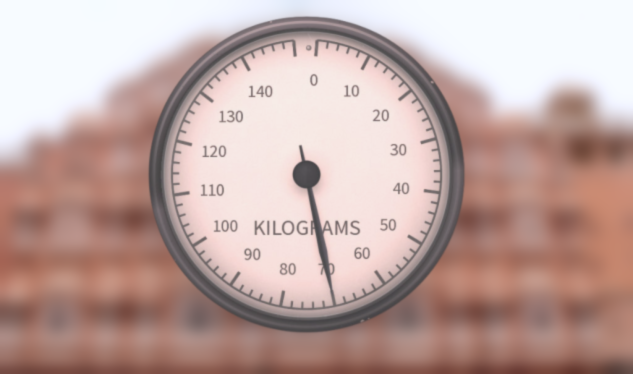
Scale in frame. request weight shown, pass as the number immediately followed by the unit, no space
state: 70kg
